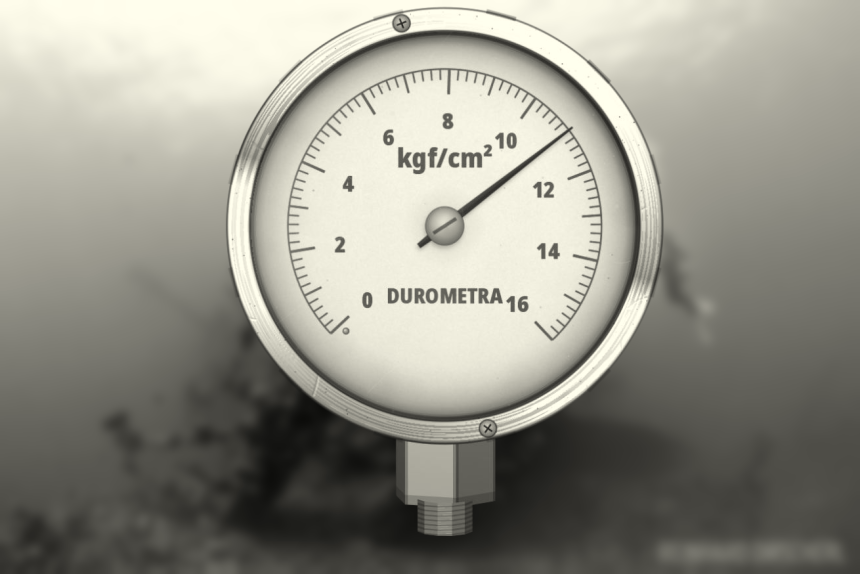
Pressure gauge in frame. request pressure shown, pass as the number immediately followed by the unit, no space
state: 11kg/cm²
